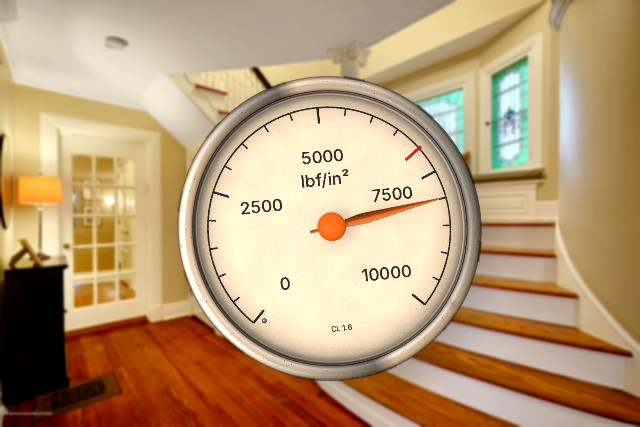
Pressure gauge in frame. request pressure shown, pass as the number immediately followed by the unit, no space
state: 8000psi
